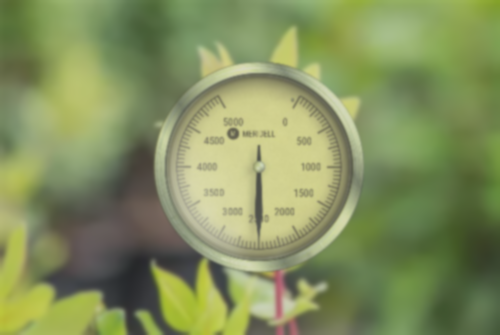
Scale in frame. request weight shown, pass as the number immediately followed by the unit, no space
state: 2500g
